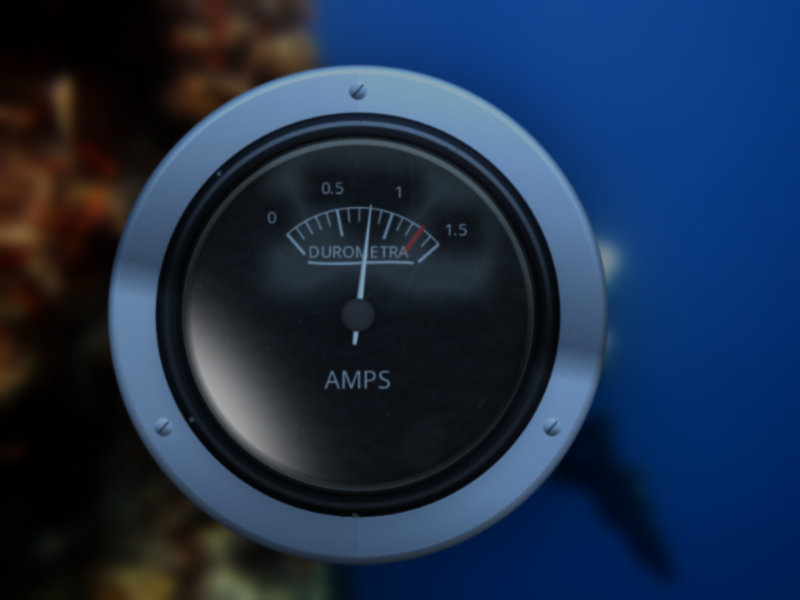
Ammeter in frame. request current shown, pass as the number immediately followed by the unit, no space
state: 0.8A
